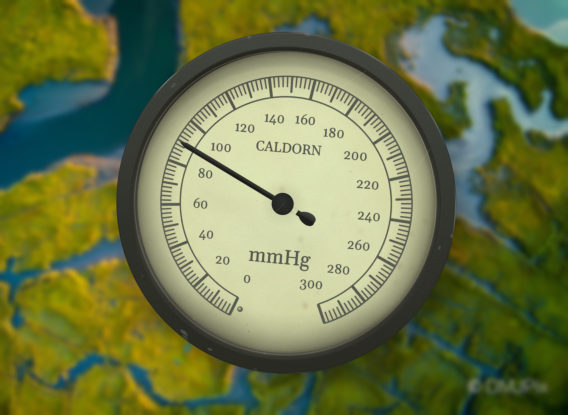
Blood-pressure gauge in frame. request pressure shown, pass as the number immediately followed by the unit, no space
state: 90mmHg
